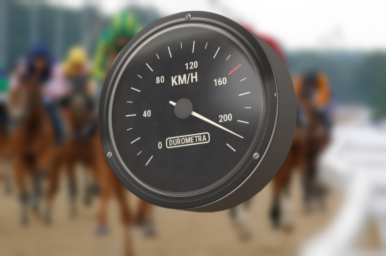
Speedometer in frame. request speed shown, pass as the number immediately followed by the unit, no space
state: 210km/h
